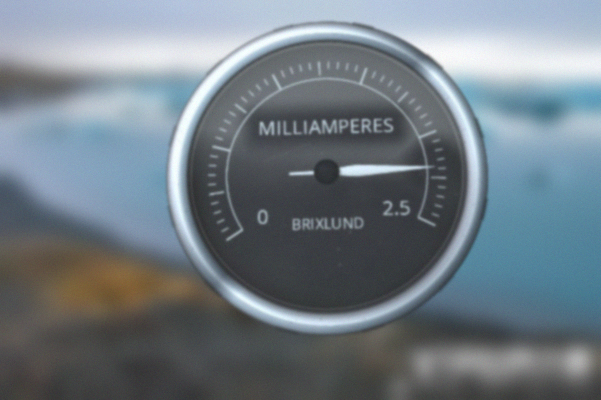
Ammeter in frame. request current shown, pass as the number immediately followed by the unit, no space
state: 2.2mA
